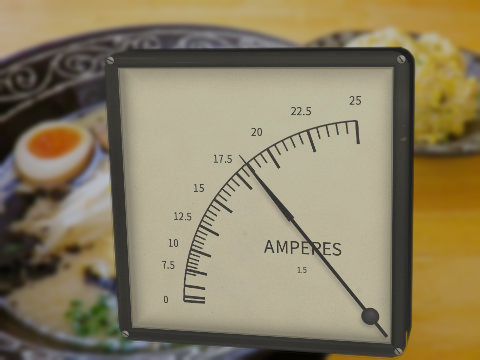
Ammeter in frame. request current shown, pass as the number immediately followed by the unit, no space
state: 18.5A
